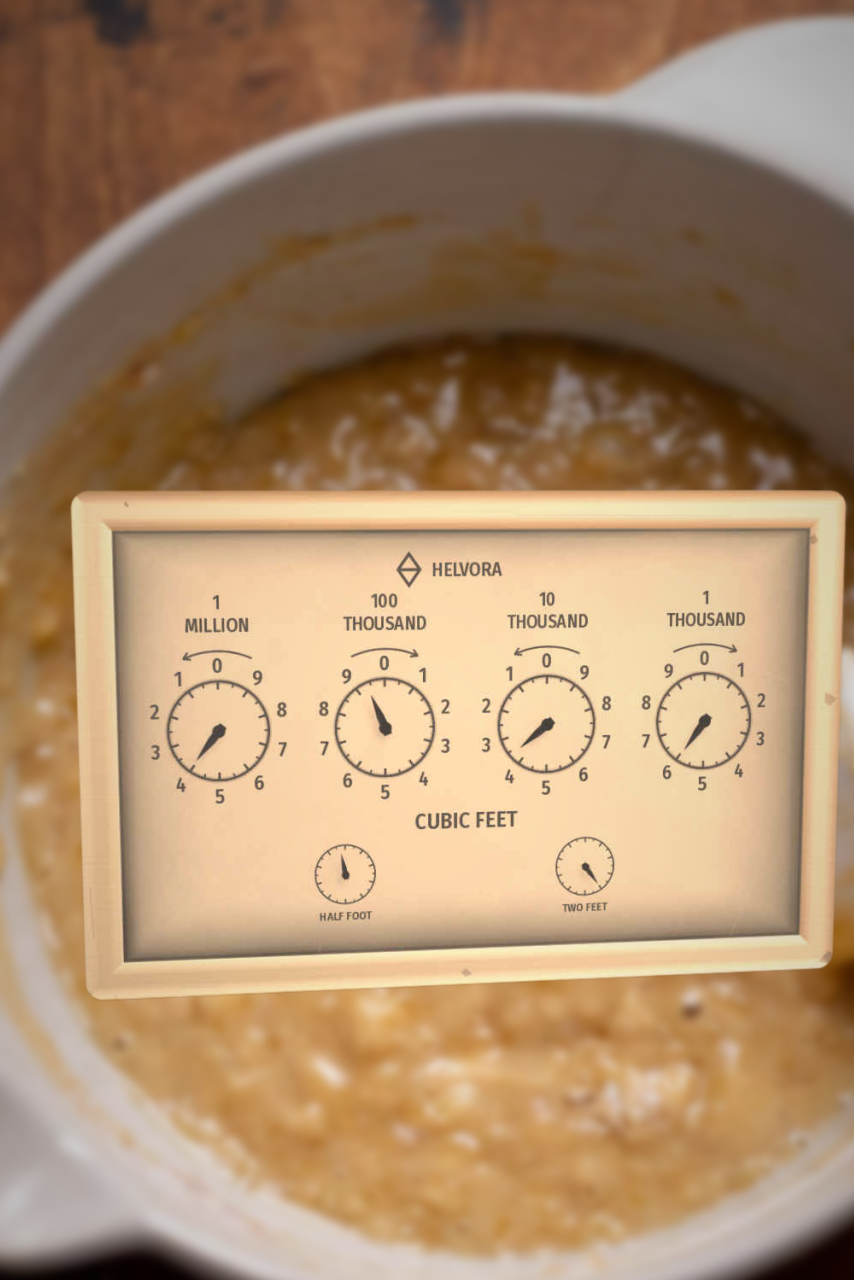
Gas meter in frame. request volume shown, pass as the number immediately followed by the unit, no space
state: 393600ft³
